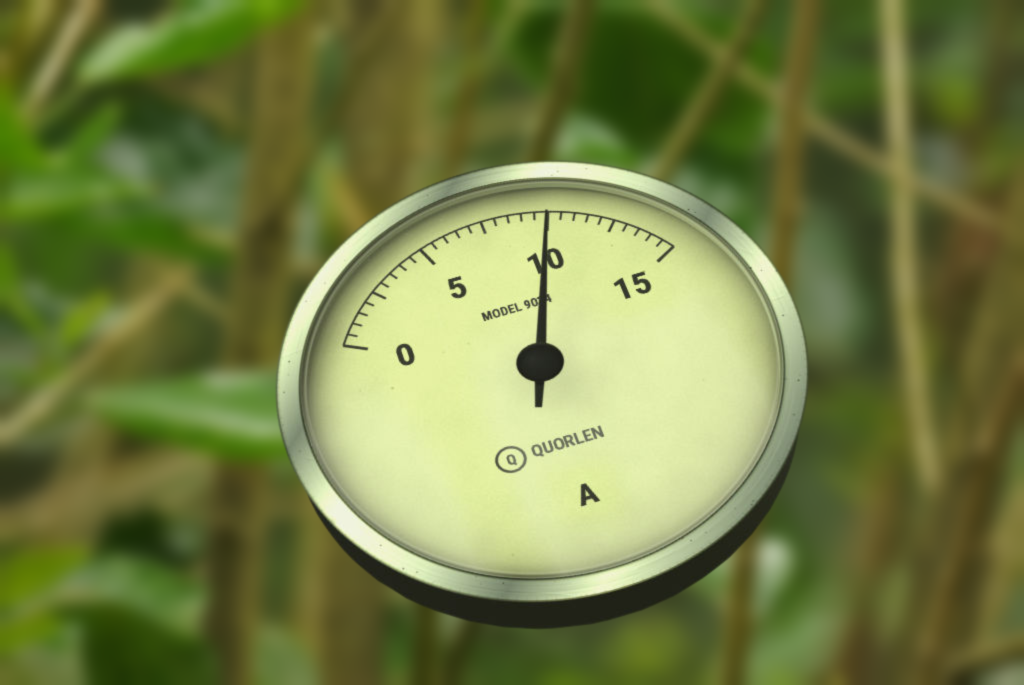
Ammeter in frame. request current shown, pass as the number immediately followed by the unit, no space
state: 10A
